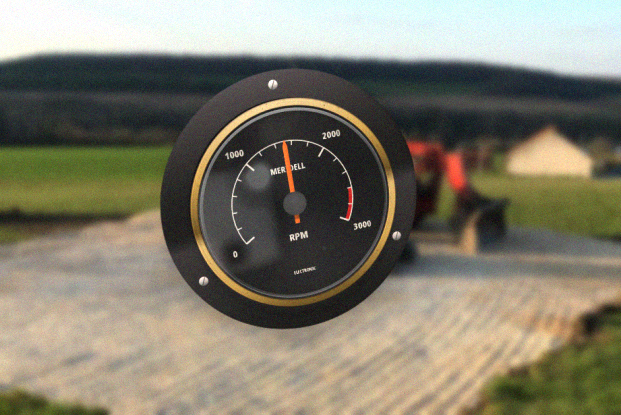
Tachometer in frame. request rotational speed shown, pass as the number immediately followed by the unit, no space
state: 1500rpm
